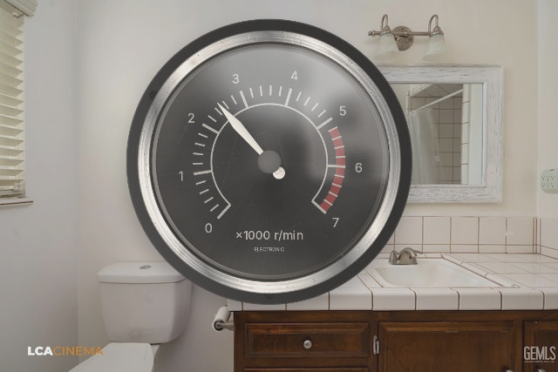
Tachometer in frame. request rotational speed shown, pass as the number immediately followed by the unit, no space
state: 2500rpm
